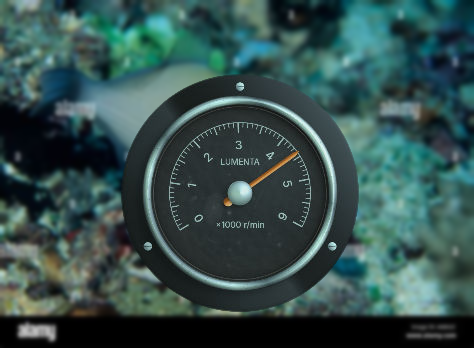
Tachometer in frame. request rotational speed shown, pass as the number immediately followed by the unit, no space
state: 4400rpm
